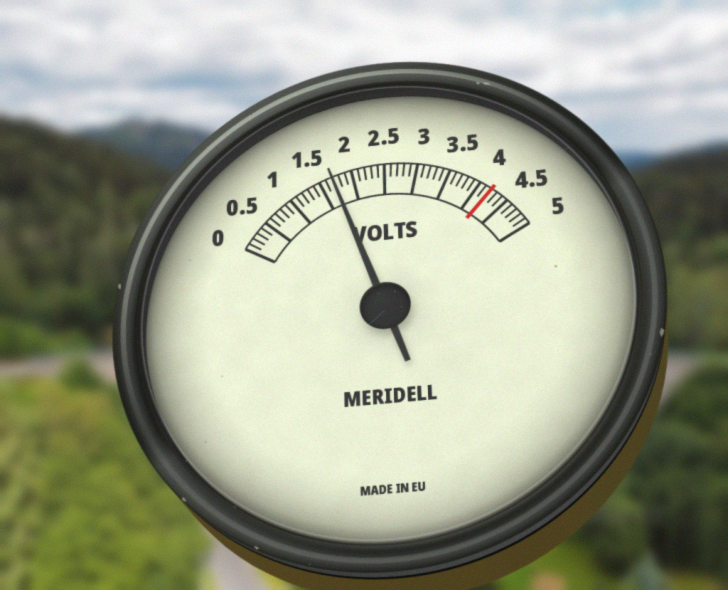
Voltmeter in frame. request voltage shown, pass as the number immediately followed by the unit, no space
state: 1.7V
